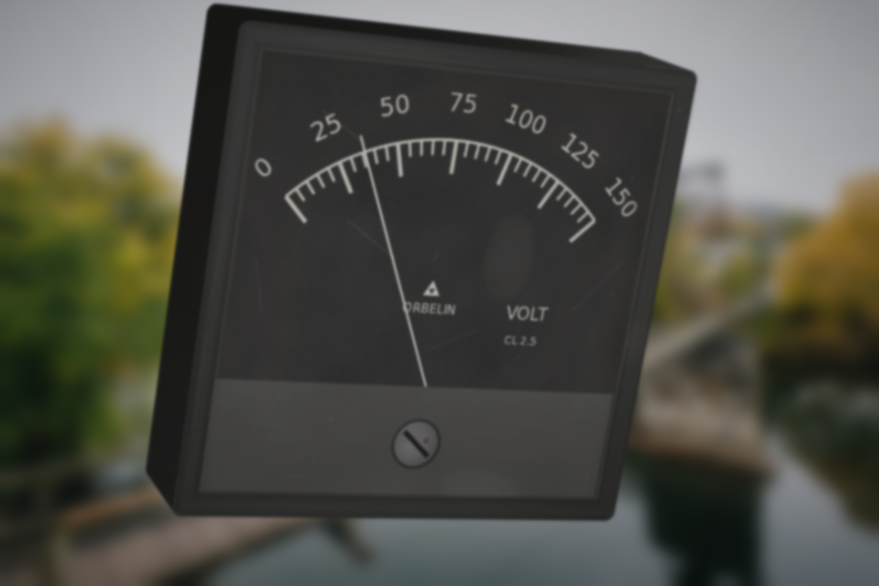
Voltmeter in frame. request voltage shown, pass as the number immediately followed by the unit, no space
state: 35V
